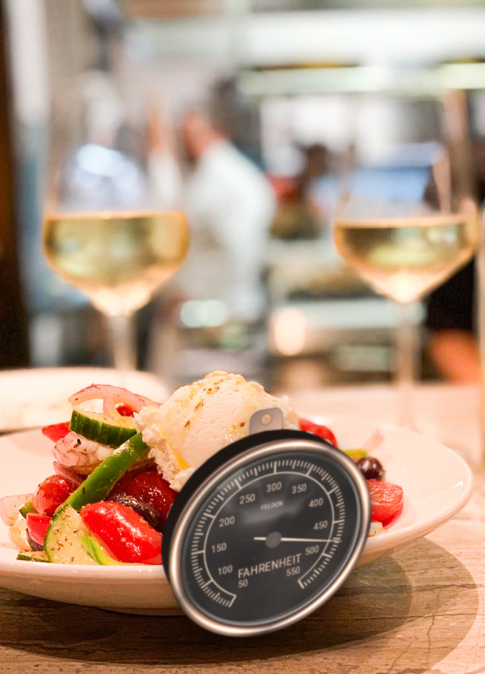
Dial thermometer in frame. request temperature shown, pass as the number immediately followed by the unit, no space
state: 475°F
